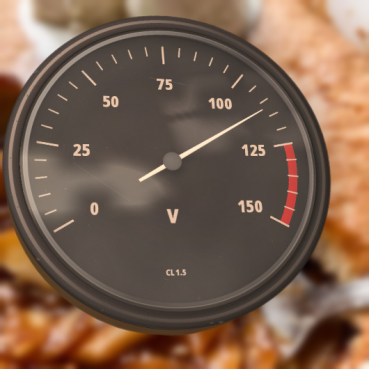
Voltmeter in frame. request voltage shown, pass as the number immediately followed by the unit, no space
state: 112.5V
